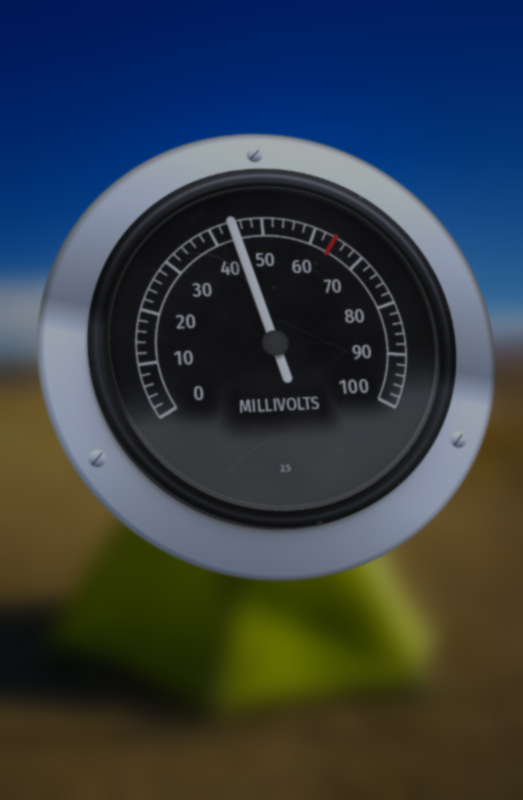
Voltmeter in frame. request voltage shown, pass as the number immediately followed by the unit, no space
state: 44mV
